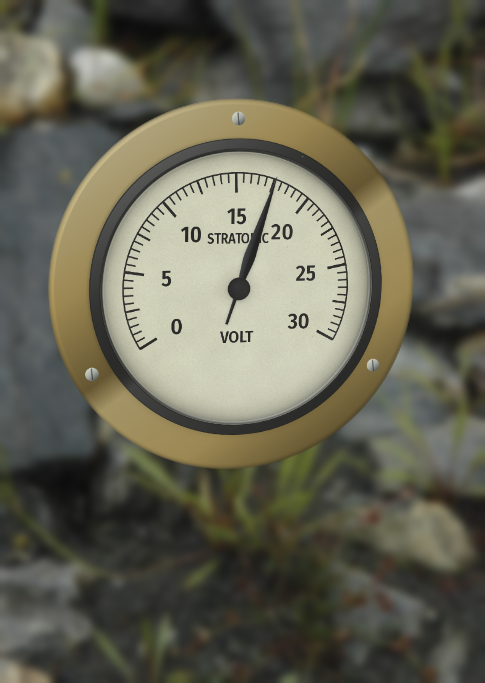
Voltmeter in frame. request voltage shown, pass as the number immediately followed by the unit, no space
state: 17.5V
